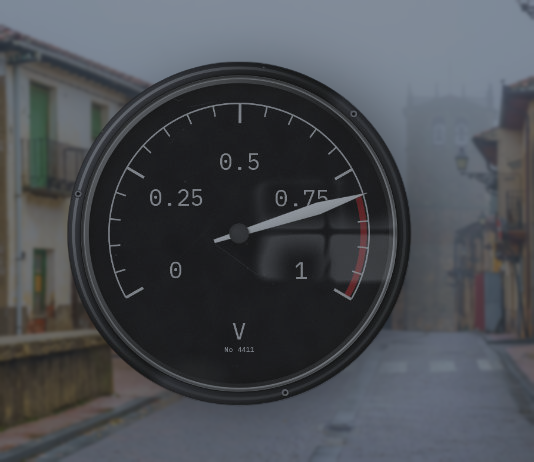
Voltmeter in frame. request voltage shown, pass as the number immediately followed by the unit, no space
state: 0.8V
